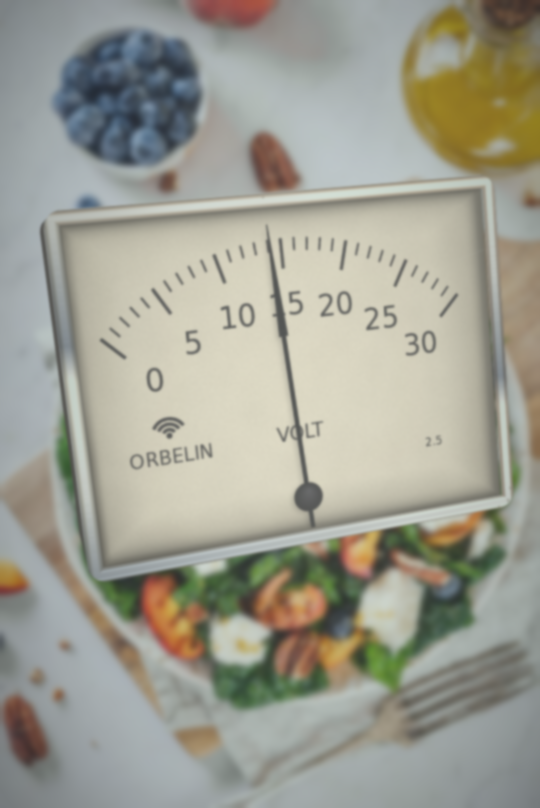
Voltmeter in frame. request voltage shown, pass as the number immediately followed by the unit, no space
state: 14V
